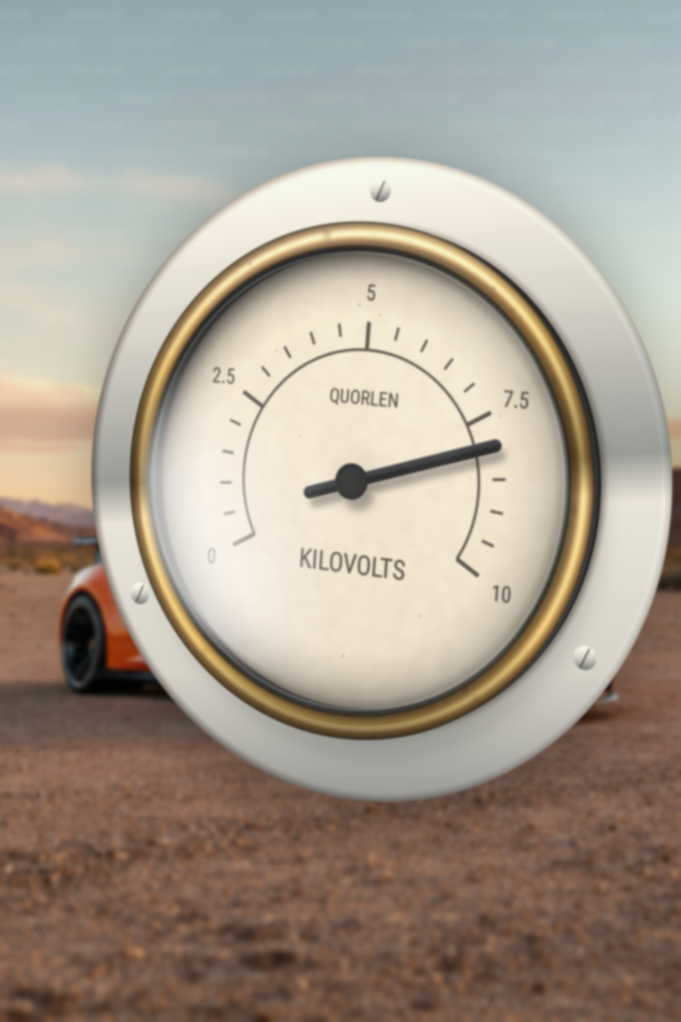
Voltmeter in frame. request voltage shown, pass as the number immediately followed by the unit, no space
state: 8kV
